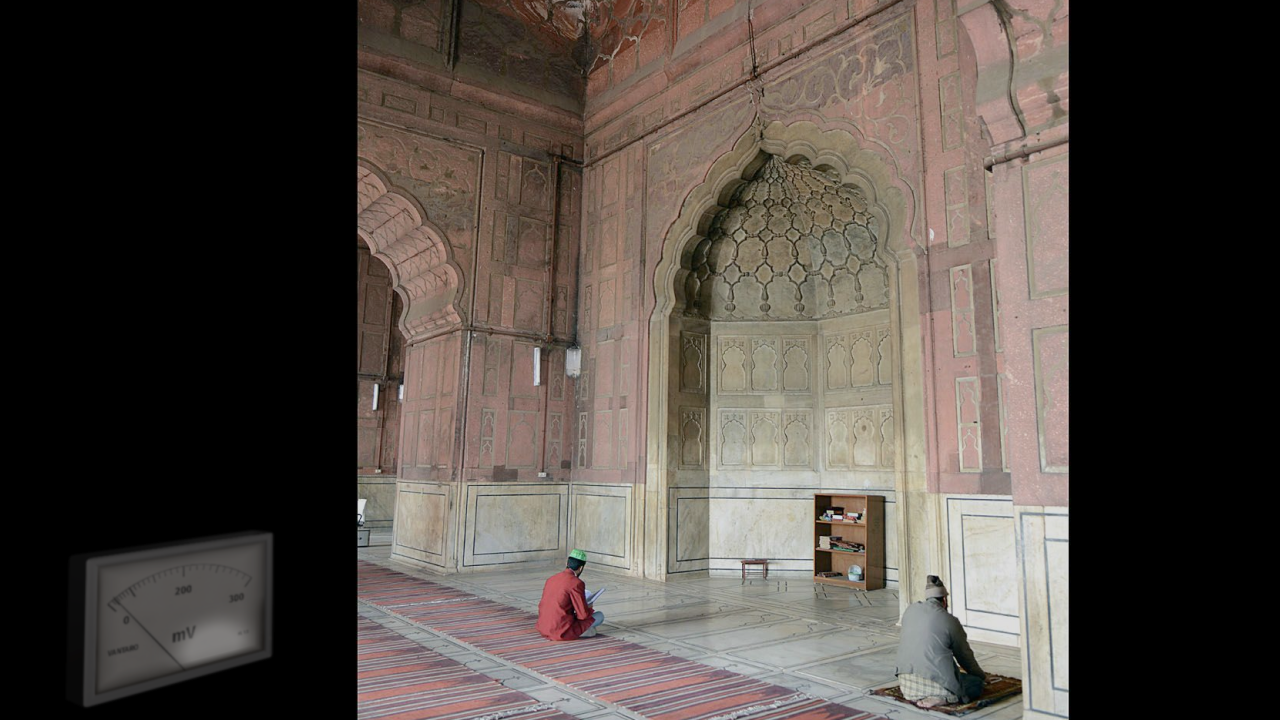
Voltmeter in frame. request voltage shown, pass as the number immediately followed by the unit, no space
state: 50mV
